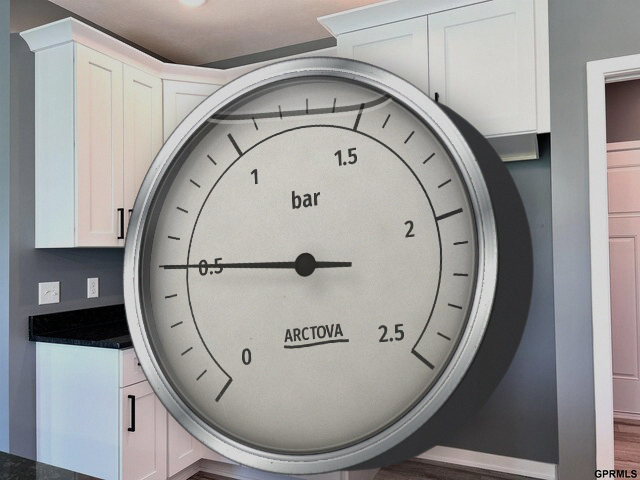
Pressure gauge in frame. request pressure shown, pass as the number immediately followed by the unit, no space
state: 0.5bar
